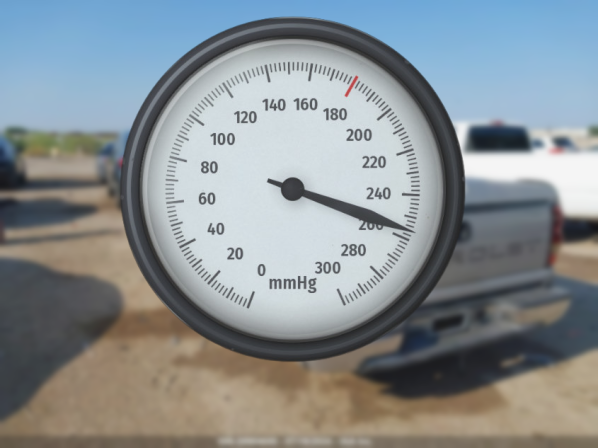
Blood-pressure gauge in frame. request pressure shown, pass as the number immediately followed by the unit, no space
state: 256mmHg
